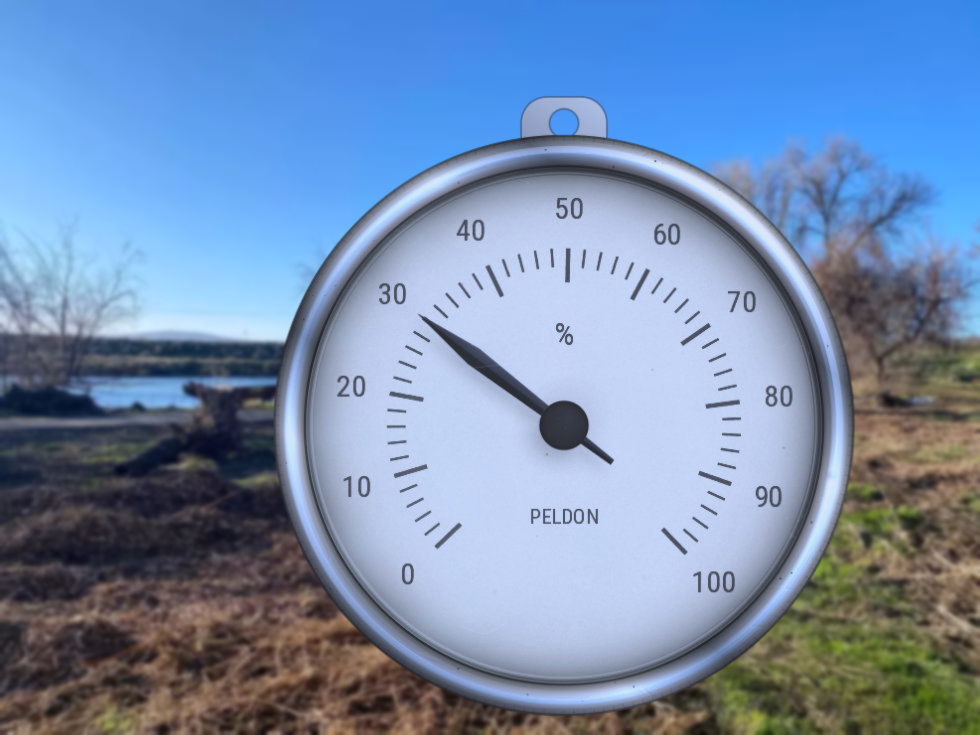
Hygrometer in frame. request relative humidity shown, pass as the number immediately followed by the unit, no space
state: 30%
